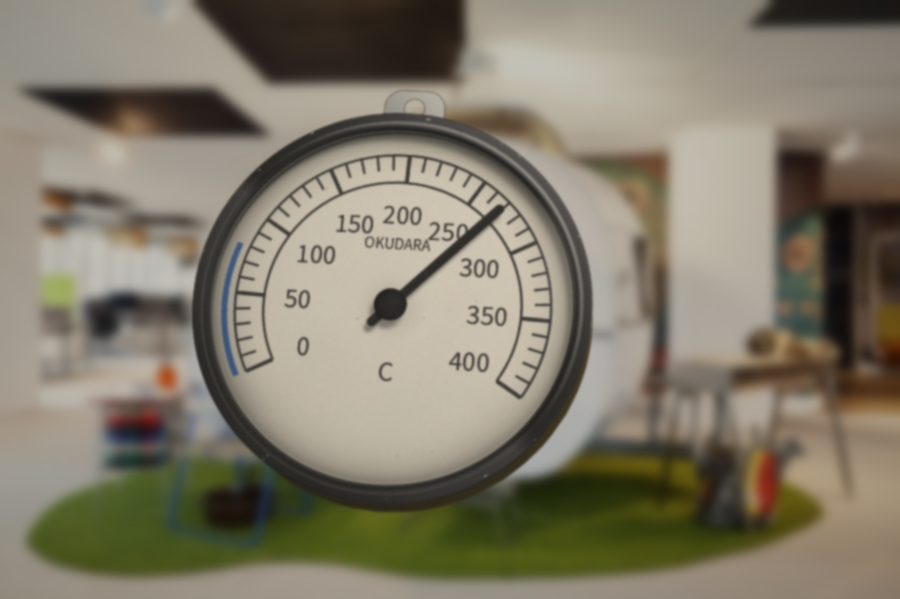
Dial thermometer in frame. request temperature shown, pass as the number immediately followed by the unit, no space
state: 270°C
